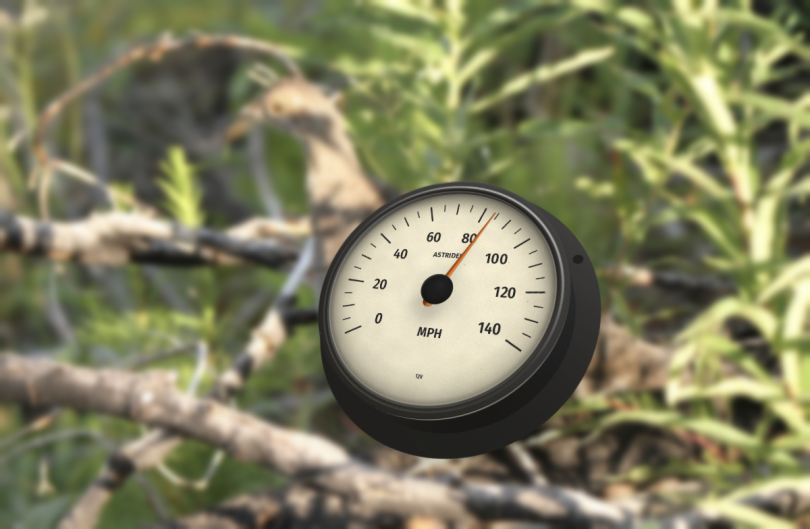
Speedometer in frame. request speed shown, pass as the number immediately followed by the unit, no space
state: 85mph
